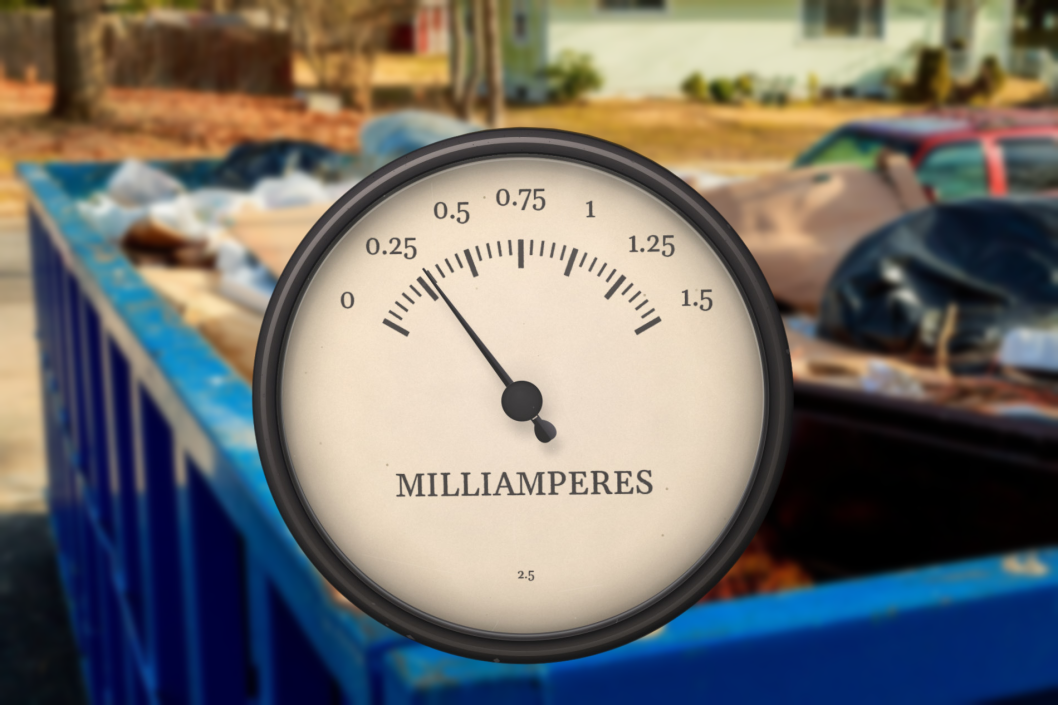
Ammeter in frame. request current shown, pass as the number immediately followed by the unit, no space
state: 0.3mA
